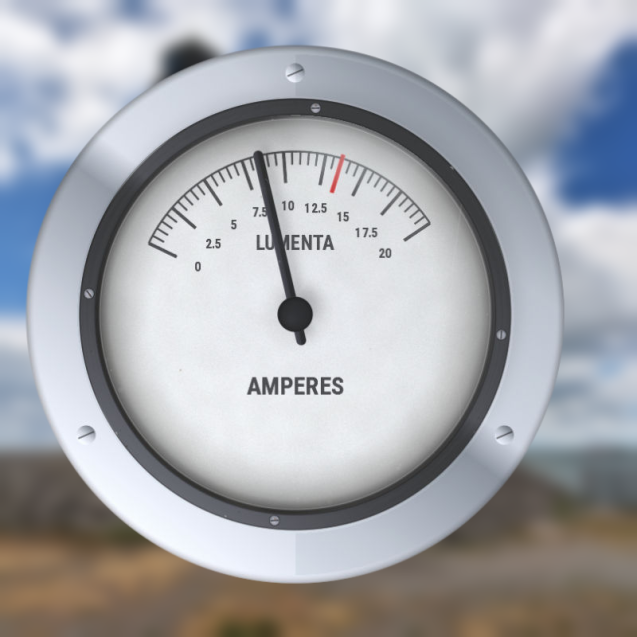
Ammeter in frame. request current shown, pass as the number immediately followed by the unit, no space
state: 8.5A
